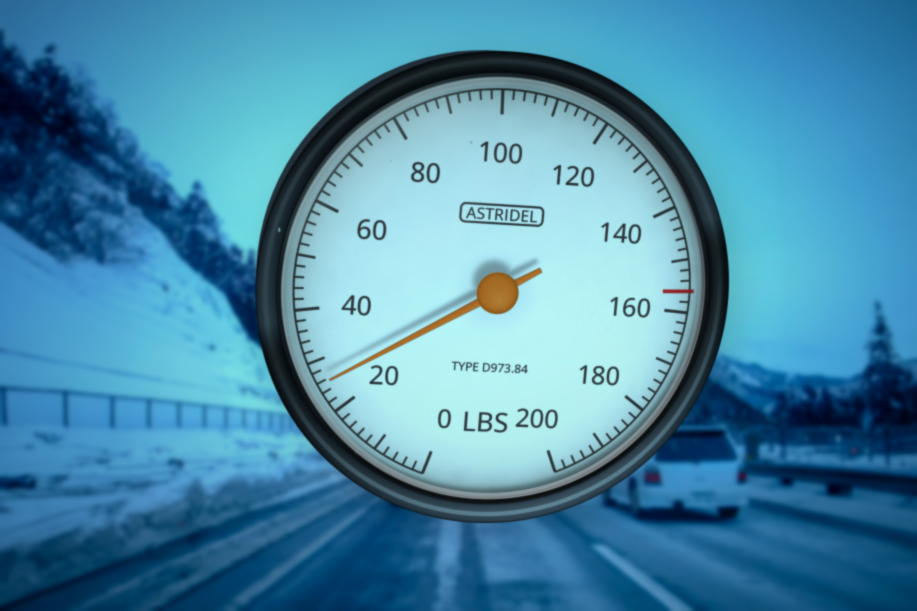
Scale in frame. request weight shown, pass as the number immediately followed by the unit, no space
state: 26lb
